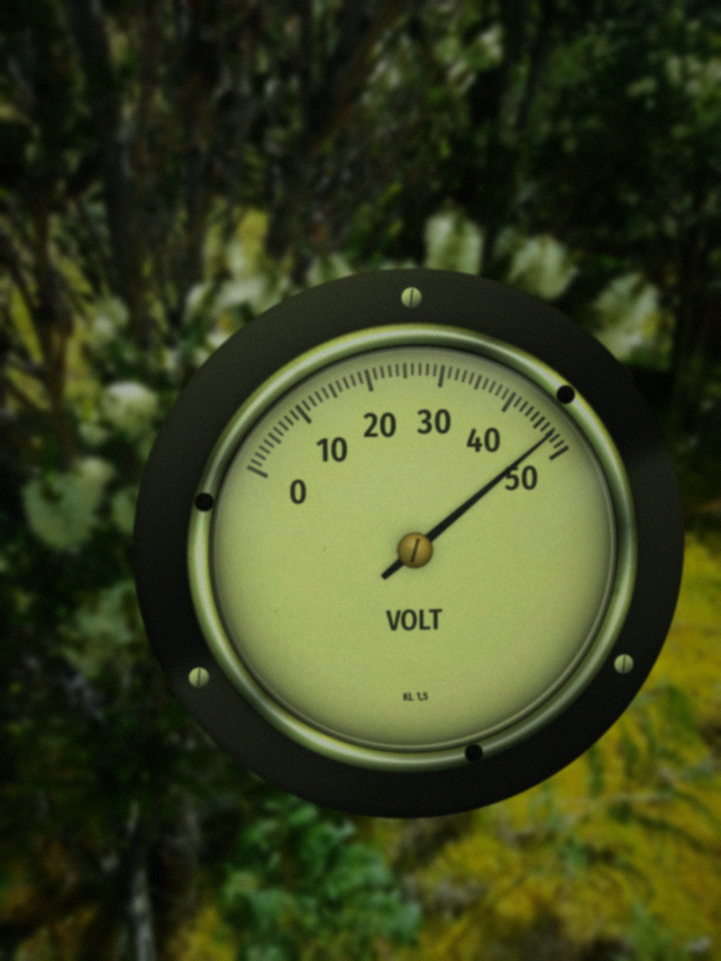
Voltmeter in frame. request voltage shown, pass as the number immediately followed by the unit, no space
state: 47V
